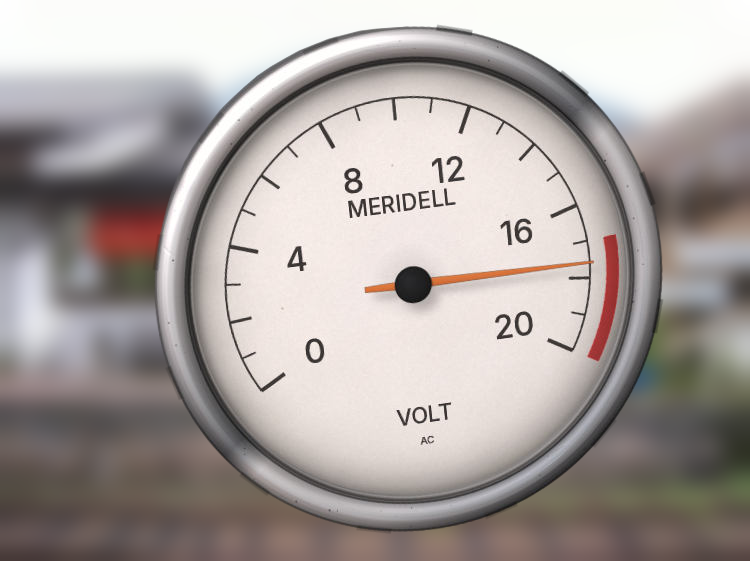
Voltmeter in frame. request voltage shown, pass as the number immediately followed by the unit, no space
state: 17.5V
